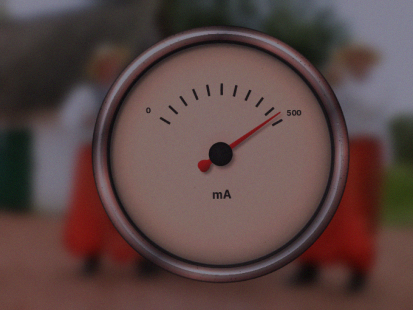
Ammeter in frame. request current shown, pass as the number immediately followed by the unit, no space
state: 475mA
